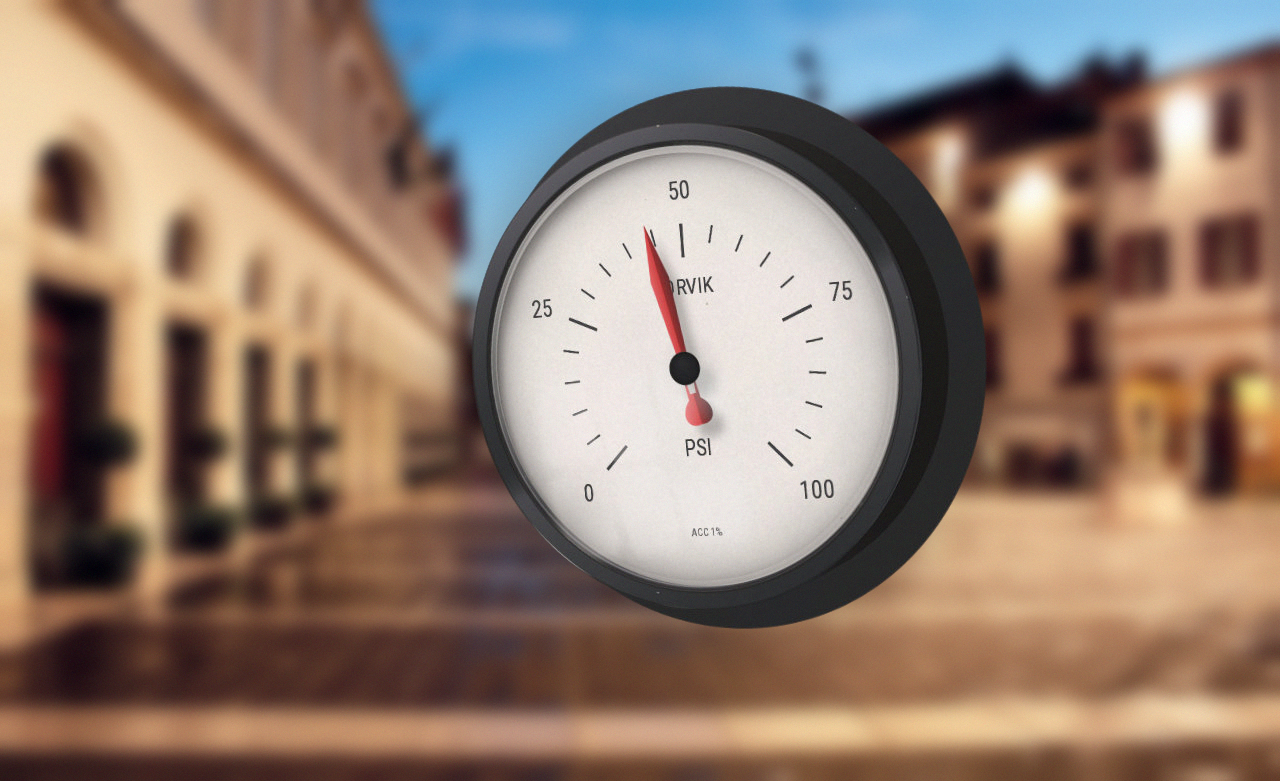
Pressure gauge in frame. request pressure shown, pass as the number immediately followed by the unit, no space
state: 45psi
